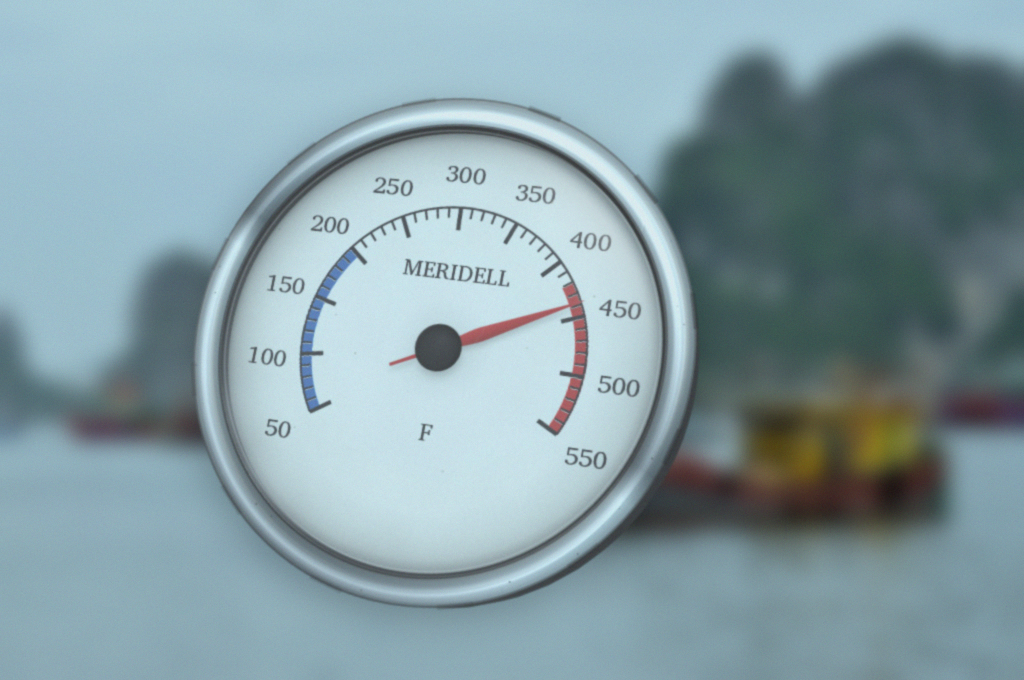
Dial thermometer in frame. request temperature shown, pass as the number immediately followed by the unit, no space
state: 440°F
